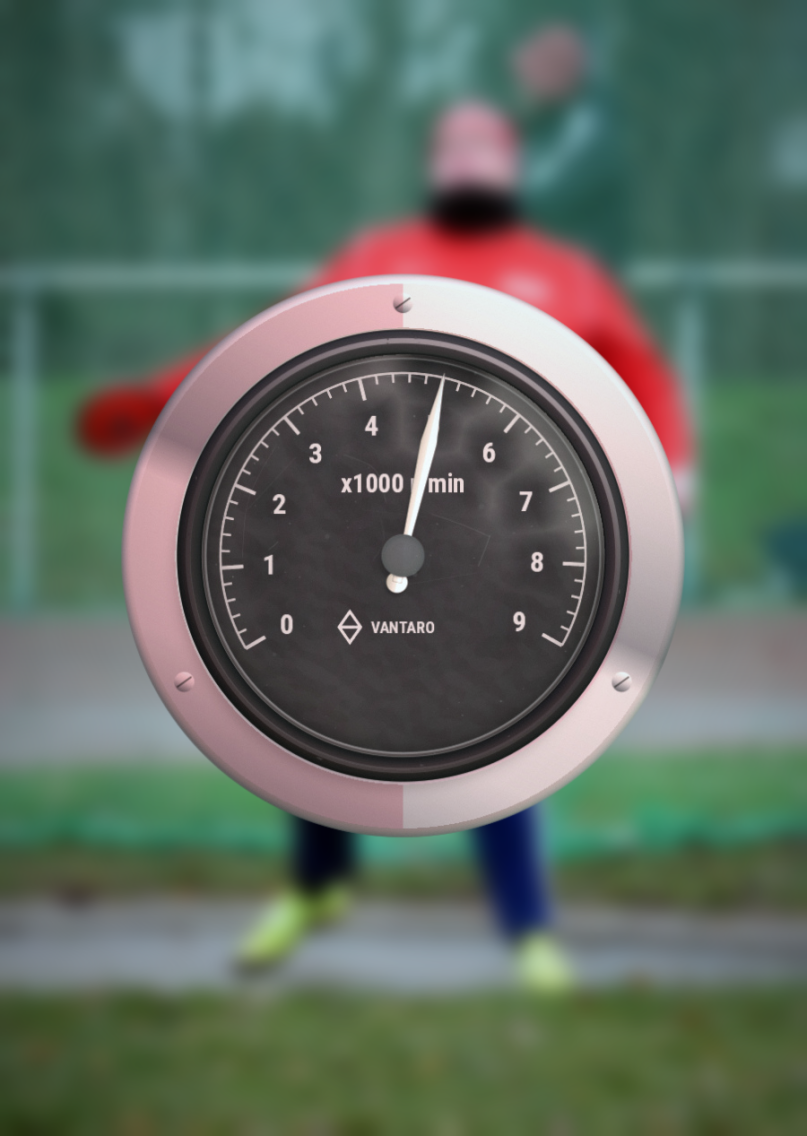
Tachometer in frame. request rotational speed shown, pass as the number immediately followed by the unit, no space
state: 5000rpm
